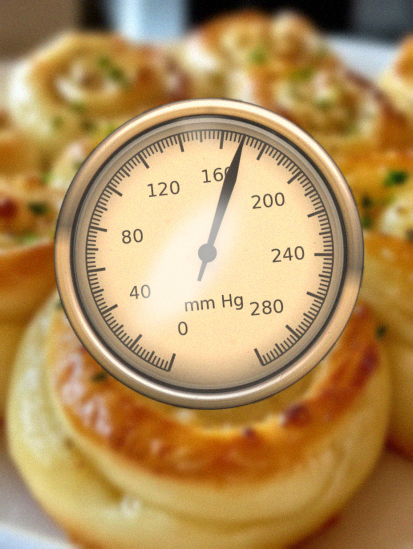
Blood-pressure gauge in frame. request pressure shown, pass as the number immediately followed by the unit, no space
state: 170mmHg
